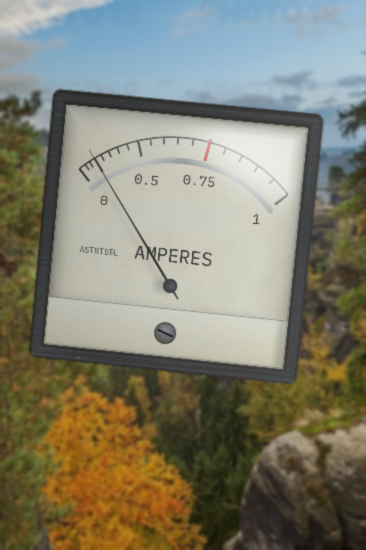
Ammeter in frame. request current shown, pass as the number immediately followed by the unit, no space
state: 0.25A
